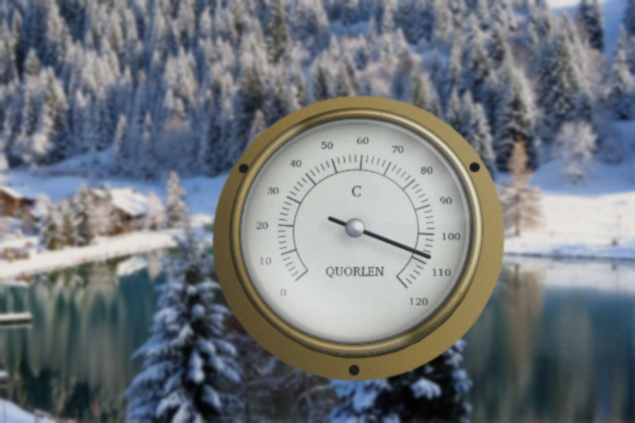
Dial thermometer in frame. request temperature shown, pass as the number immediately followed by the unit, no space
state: 108°C
